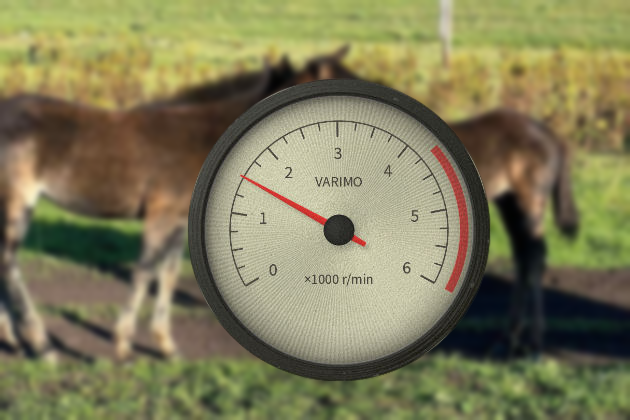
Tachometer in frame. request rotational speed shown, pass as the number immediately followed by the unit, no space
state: 1500rpm
